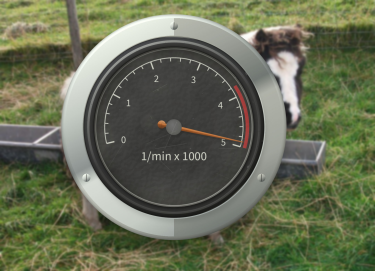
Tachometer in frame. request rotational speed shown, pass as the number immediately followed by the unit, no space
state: 4900rpm
